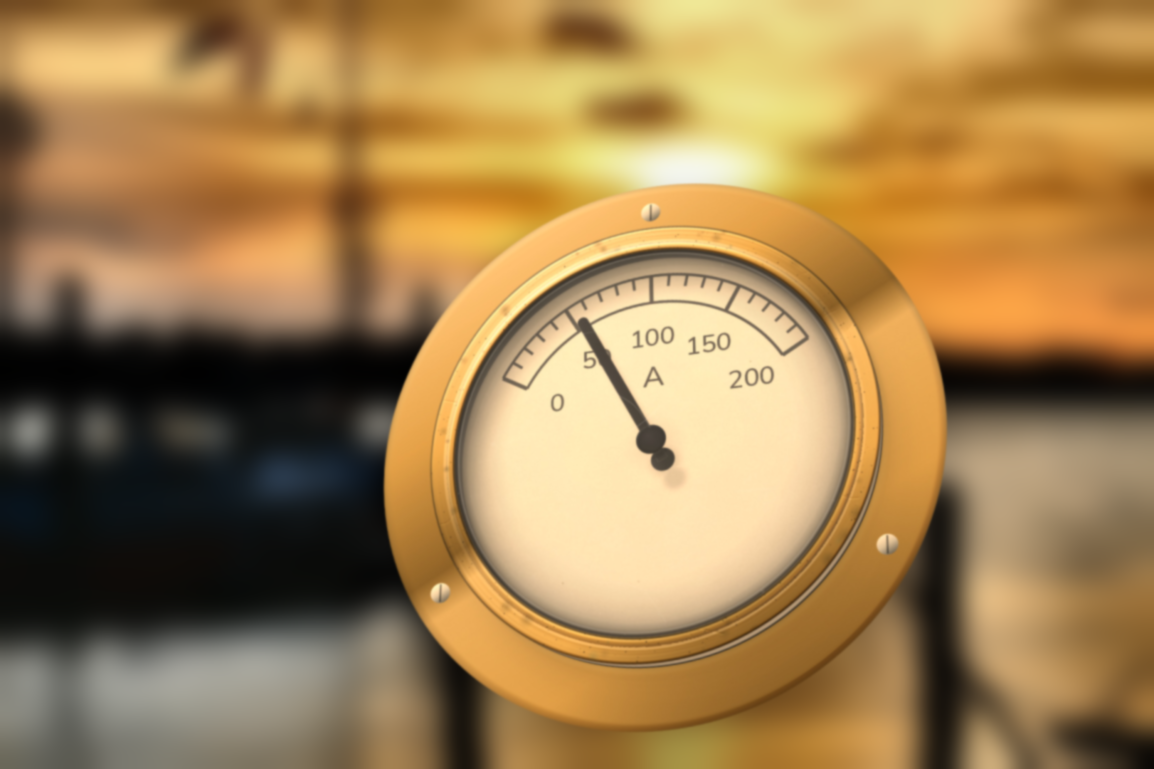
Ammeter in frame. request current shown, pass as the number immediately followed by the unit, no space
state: 55A
